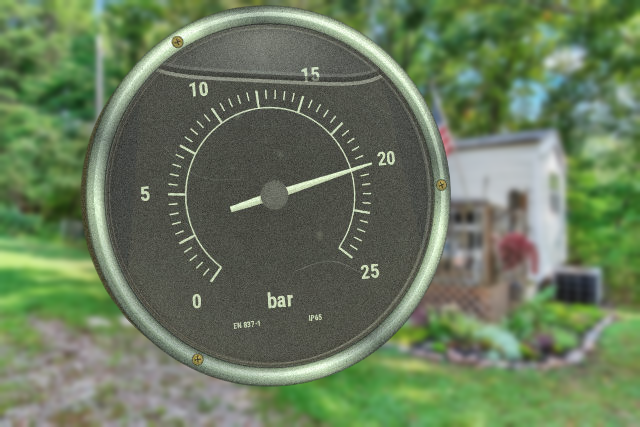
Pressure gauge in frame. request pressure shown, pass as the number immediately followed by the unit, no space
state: 20bar
